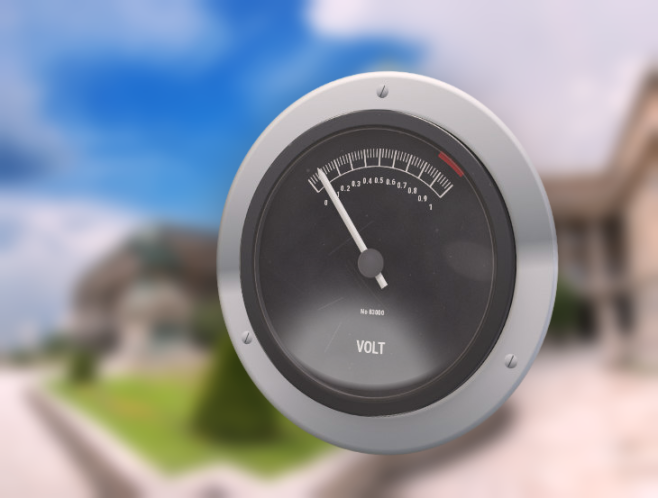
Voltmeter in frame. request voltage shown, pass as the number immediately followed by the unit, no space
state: 0.1V
